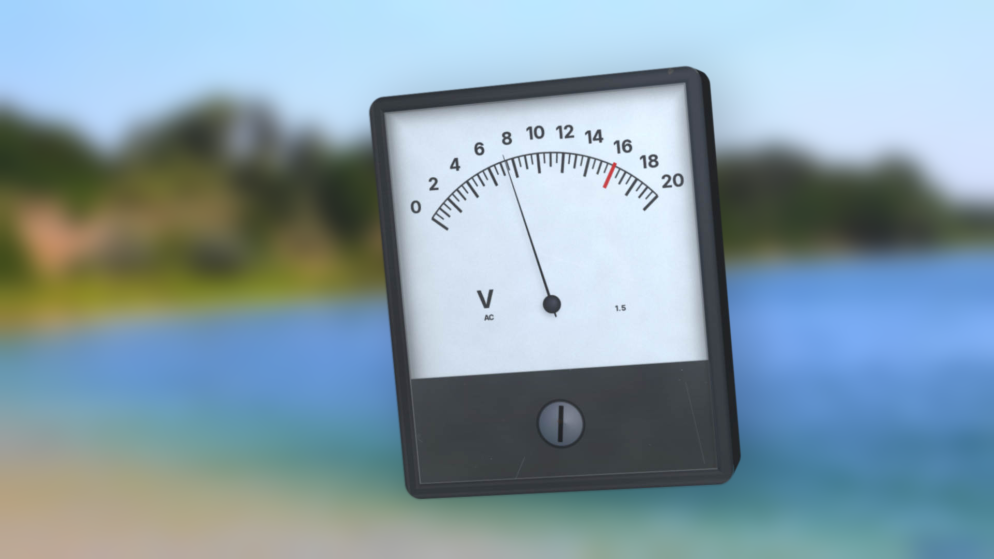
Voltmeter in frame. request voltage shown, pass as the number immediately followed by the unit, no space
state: 7.5V
